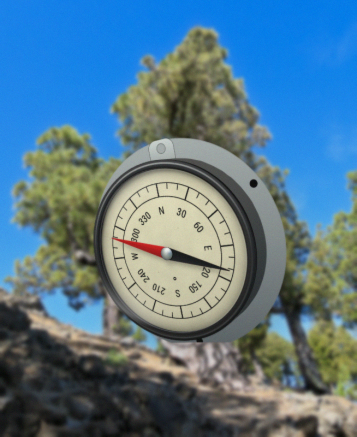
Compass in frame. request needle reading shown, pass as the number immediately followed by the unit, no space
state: 290°
